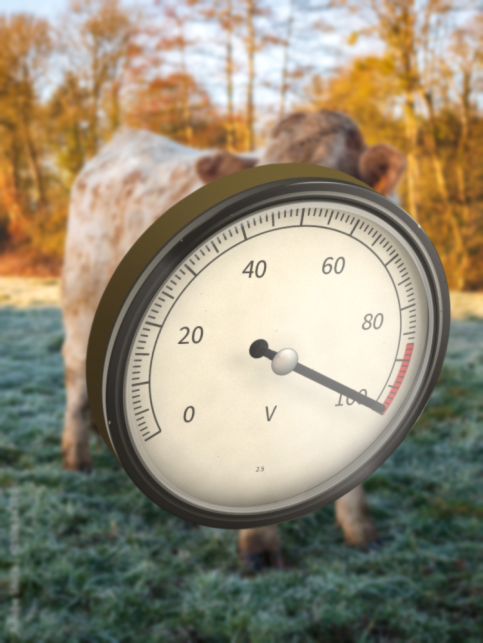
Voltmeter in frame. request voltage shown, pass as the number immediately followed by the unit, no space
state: 99V
